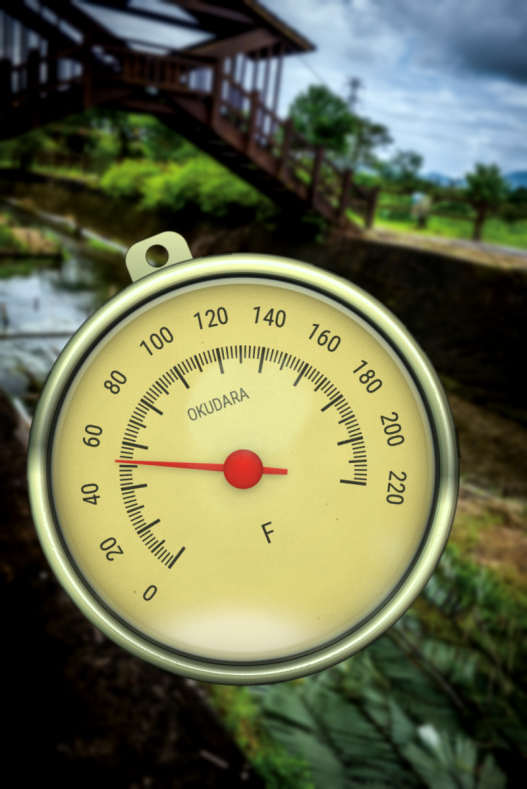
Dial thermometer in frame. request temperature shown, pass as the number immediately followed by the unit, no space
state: 52°F
